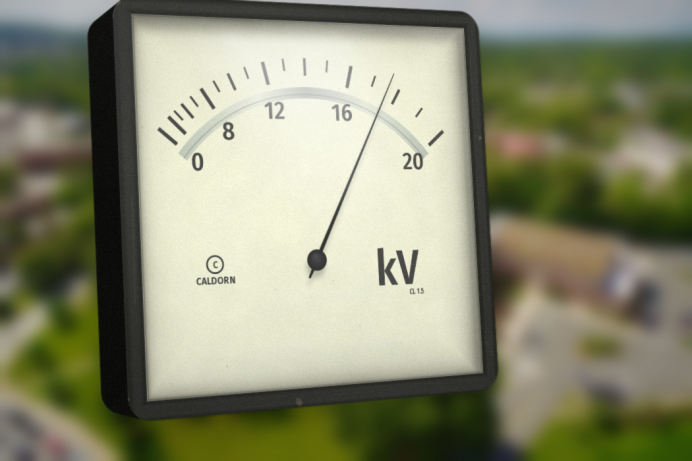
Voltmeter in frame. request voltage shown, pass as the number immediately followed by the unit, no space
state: 17.5kV
